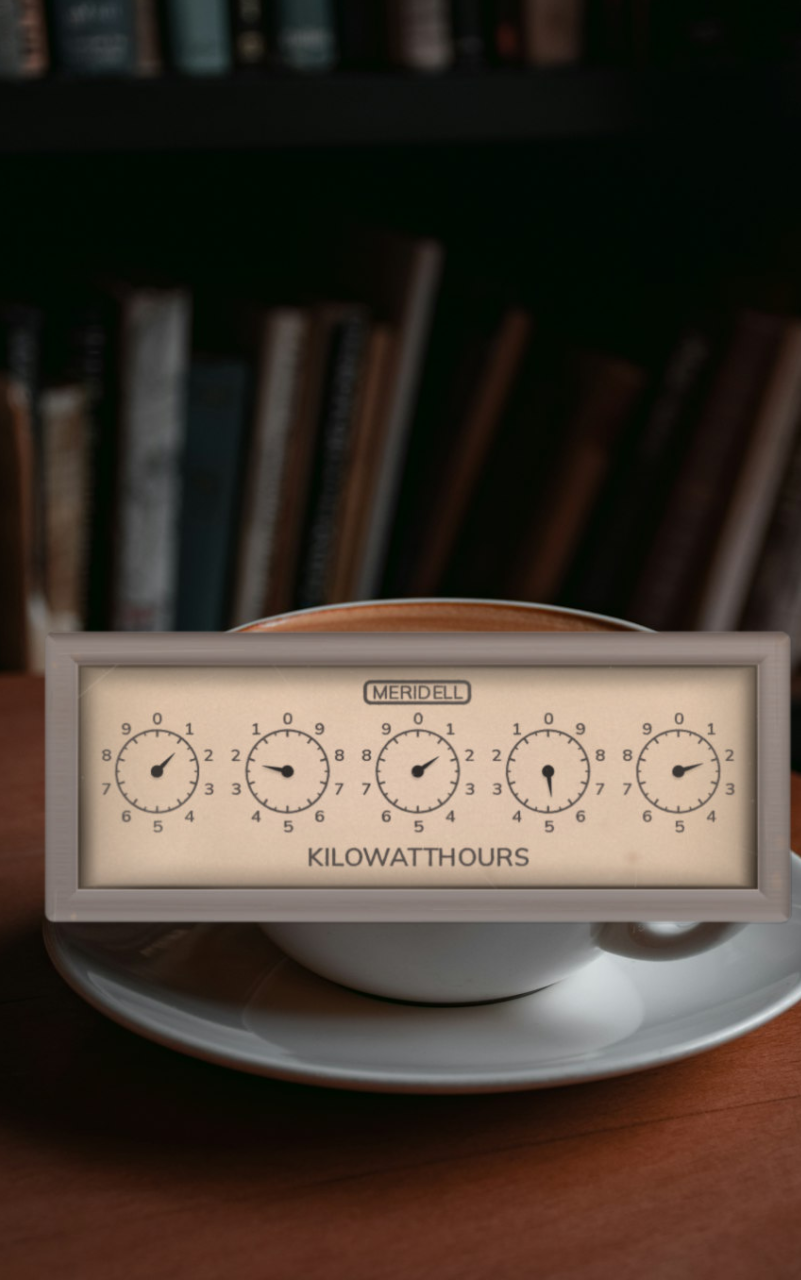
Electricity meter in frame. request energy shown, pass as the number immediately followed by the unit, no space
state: 12152kWh
